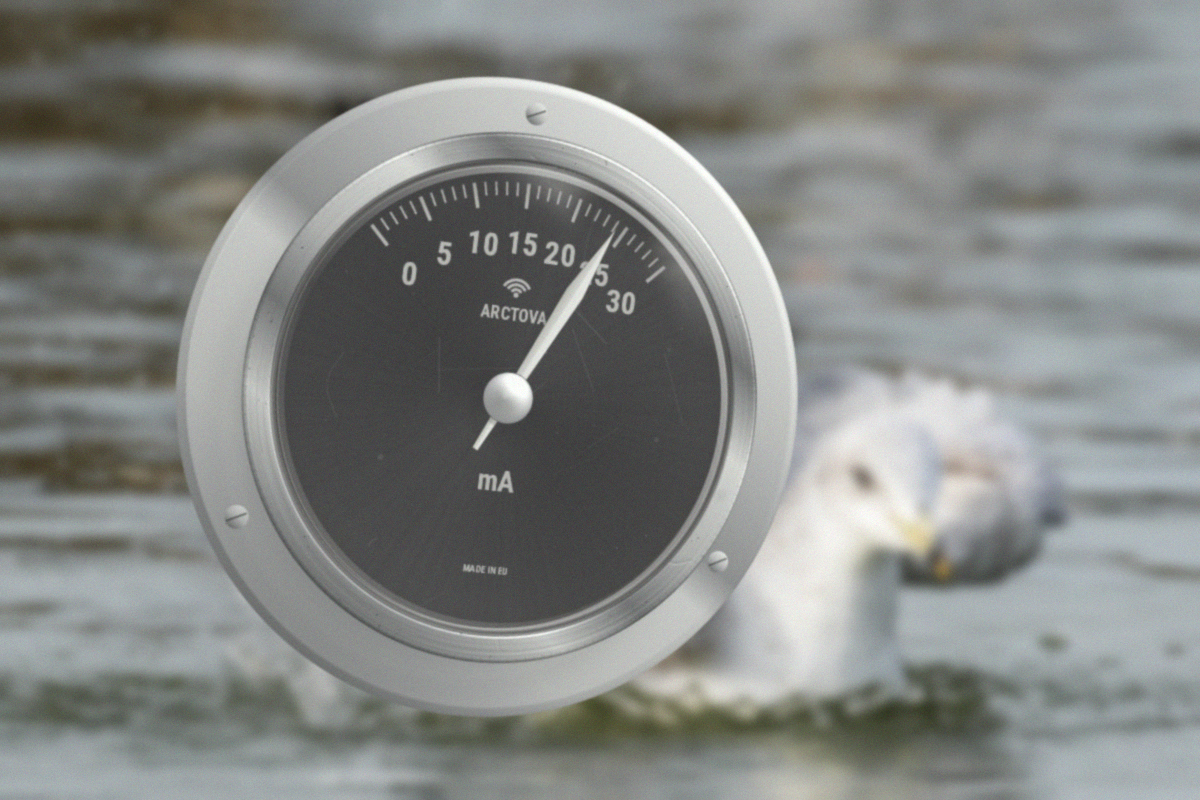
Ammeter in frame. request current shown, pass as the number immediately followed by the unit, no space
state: 24mA
